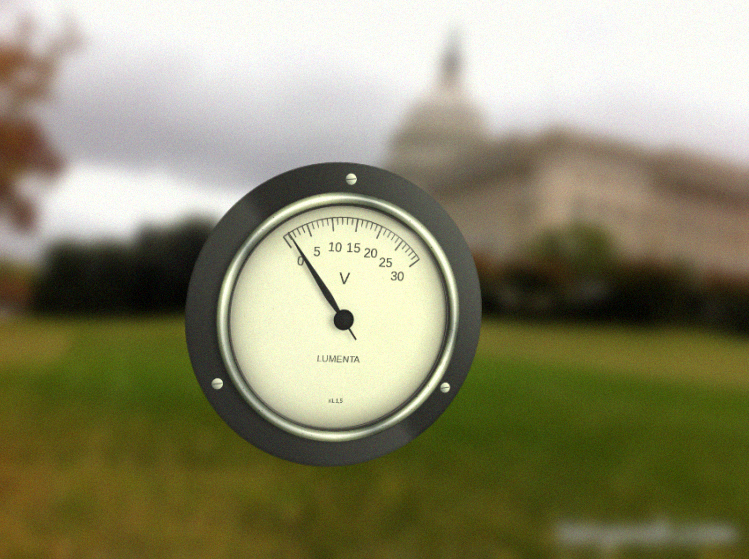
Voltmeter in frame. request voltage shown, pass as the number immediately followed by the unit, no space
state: 1V
